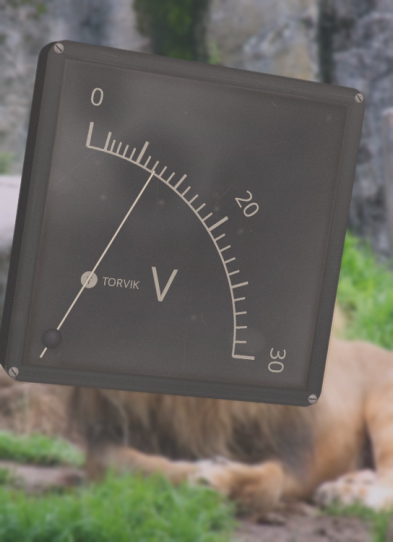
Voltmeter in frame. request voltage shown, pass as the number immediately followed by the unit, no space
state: 12V
